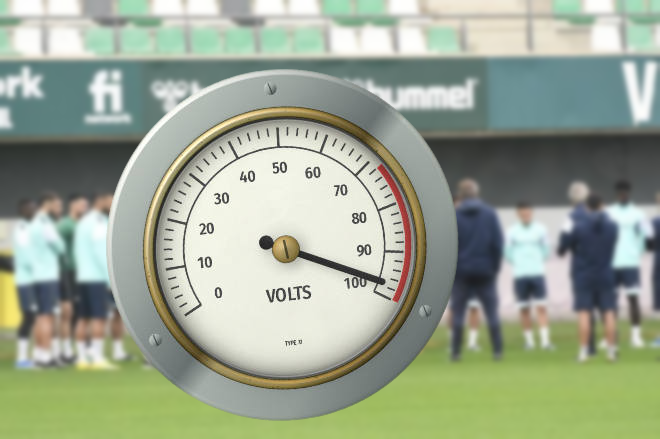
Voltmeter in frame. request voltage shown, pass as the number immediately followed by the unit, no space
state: 97V
